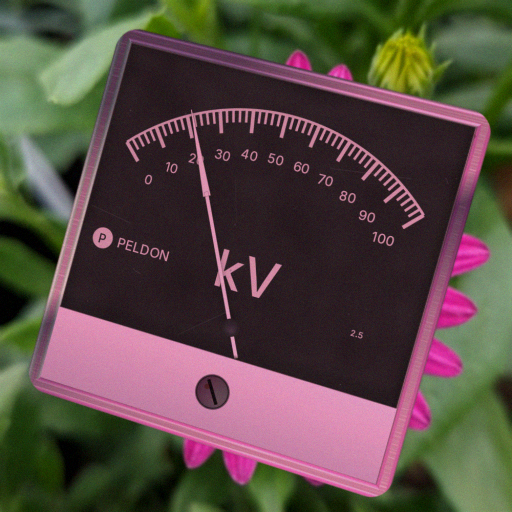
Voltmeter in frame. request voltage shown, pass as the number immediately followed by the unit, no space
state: 22kV
